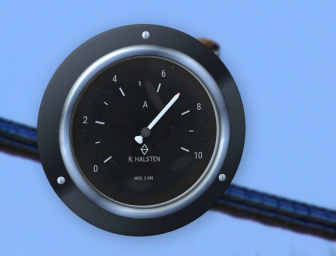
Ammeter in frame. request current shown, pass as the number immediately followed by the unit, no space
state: 7A
